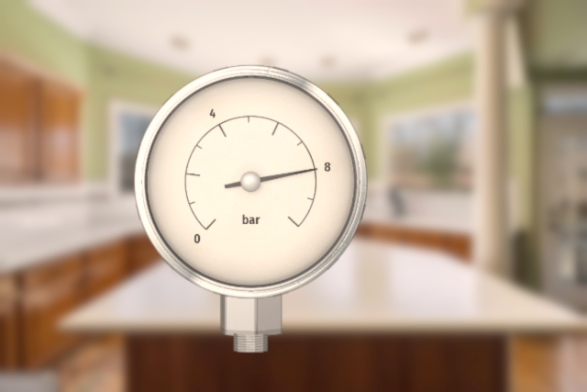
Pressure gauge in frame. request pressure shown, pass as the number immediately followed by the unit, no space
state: 8bar
